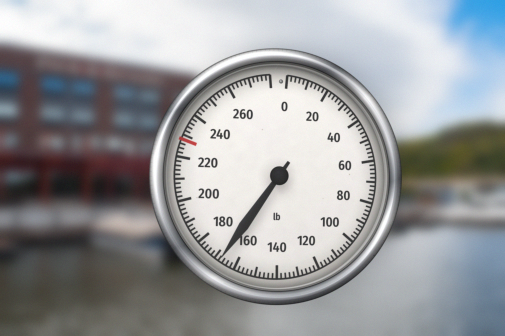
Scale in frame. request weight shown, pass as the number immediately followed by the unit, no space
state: 168lb
